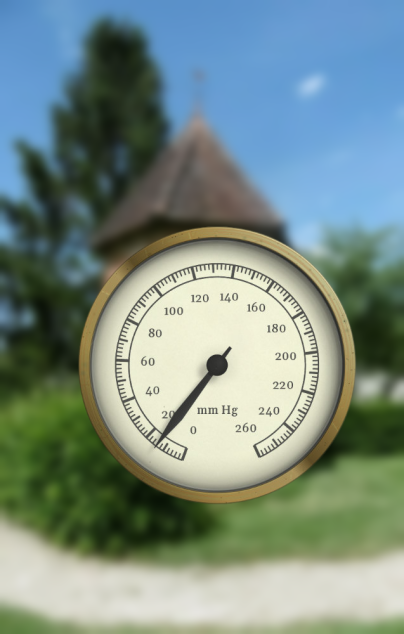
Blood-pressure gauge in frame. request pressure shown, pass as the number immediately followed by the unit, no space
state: 14mmHg
